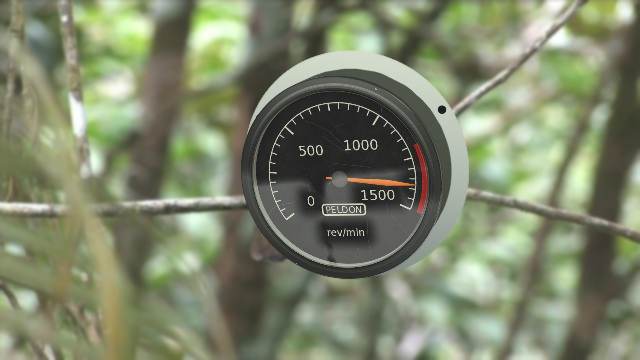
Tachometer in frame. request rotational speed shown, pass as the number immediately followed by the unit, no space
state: 1375rpm
